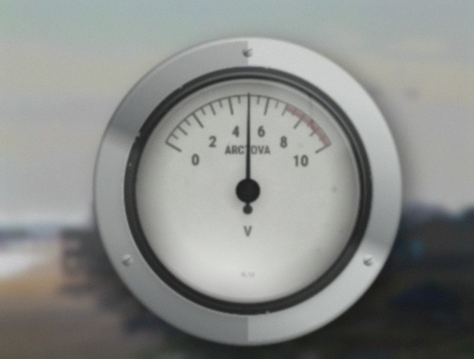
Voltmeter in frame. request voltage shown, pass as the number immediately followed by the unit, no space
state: 5V
